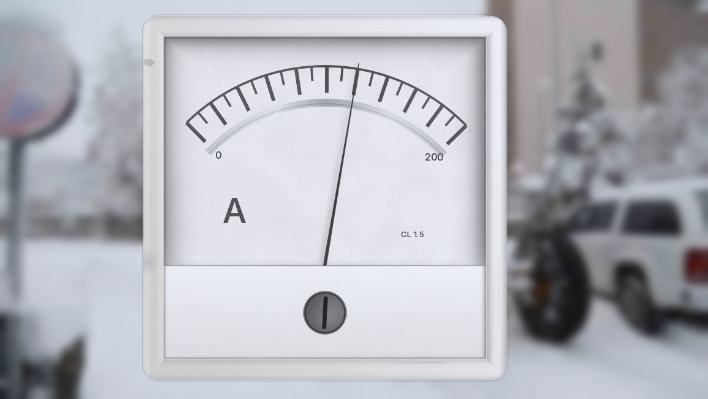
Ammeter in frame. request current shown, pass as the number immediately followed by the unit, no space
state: 120A
